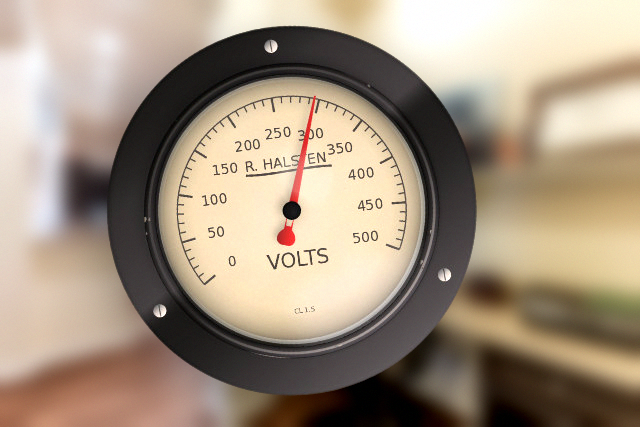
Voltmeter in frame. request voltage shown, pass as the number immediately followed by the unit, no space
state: 295V
